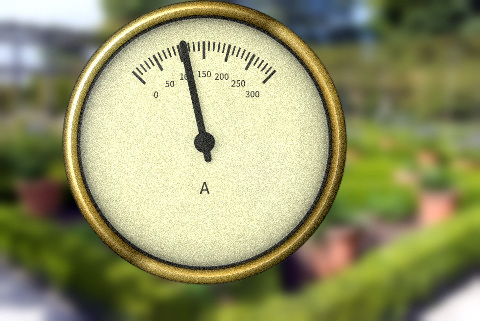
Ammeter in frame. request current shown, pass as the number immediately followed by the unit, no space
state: 110A
